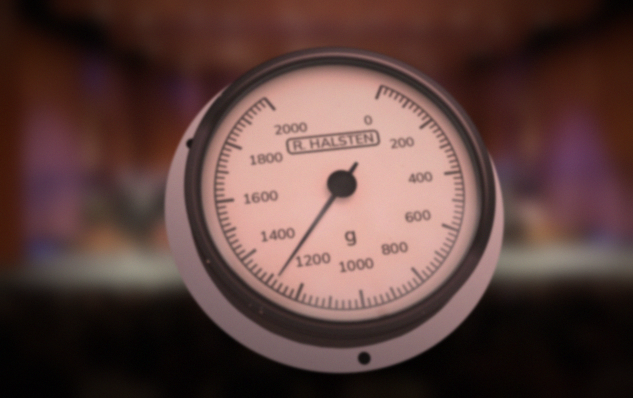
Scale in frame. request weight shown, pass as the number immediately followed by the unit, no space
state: 1280g
